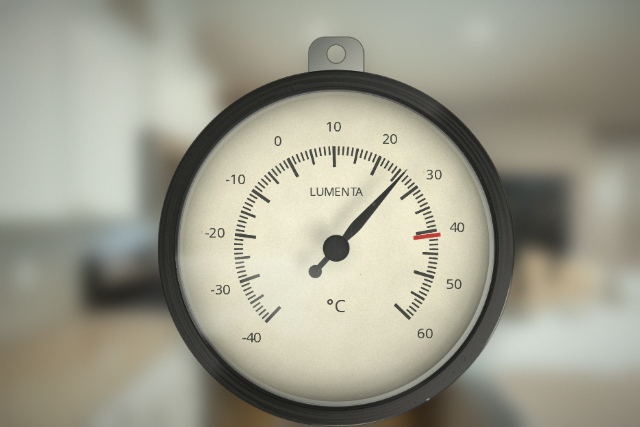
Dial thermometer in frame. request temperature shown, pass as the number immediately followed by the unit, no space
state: 26°C
